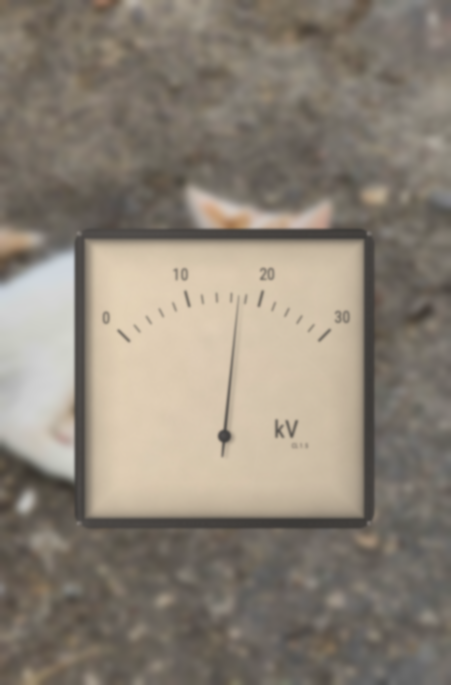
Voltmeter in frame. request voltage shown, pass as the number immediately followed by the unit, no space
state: 17kV
